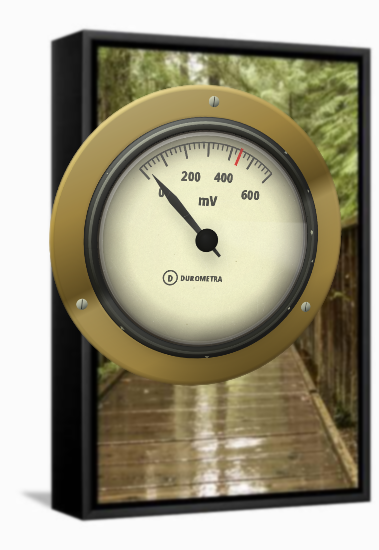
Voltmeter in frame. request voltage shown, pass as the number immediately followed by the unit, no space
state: 20mV
